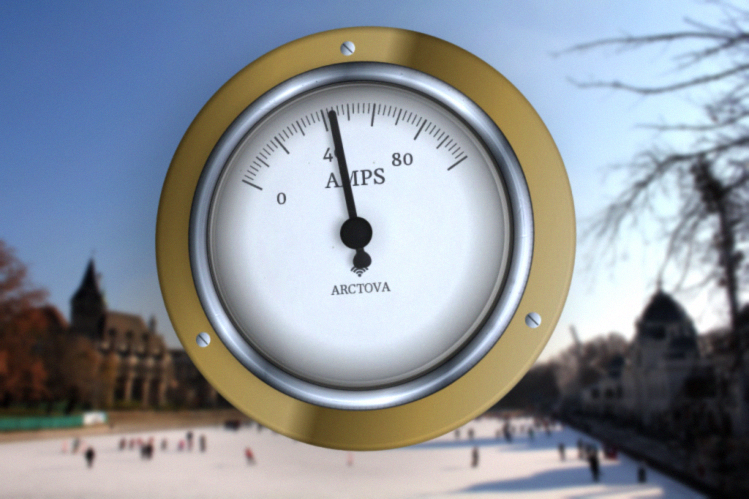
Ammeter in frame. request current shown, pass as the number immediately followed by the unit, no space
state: 44A
